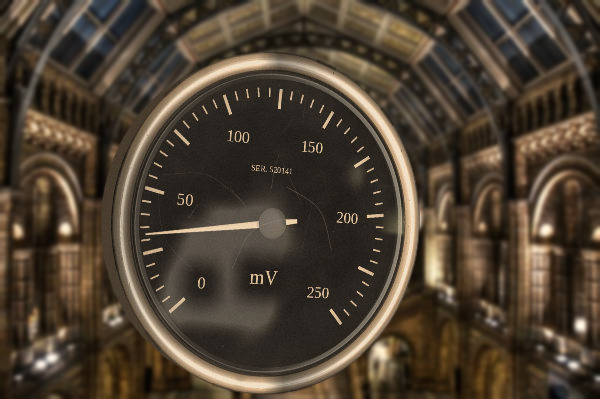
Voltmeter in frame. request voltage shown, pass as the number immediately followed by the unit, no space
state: 32.5mV
